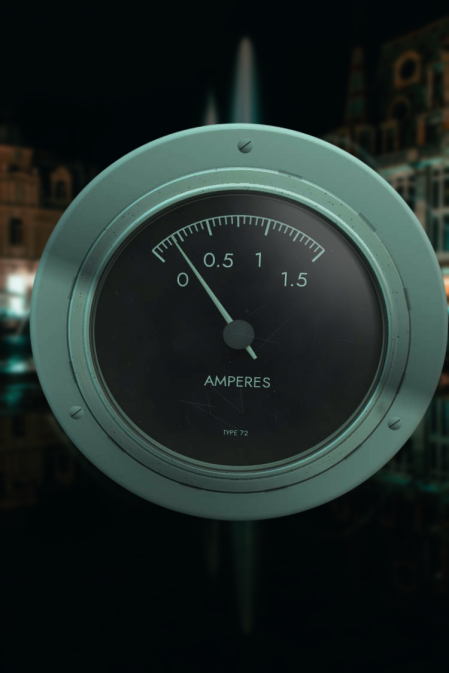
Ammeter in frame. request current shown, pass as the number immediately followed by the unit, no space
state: 0.2A
